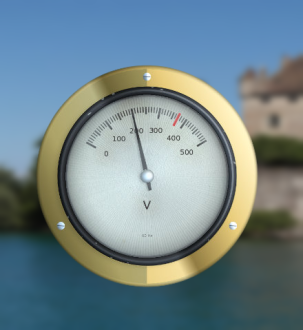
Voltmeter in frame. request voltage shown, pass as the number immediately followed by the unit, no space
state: 200V
